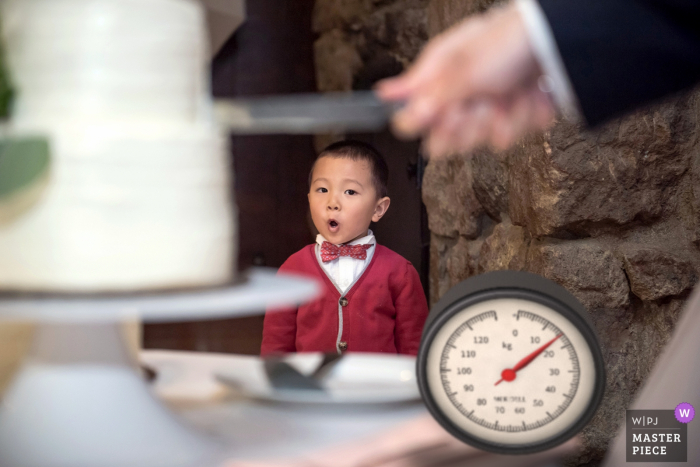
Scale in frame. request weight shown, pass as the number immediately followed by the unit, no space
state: 15kg
